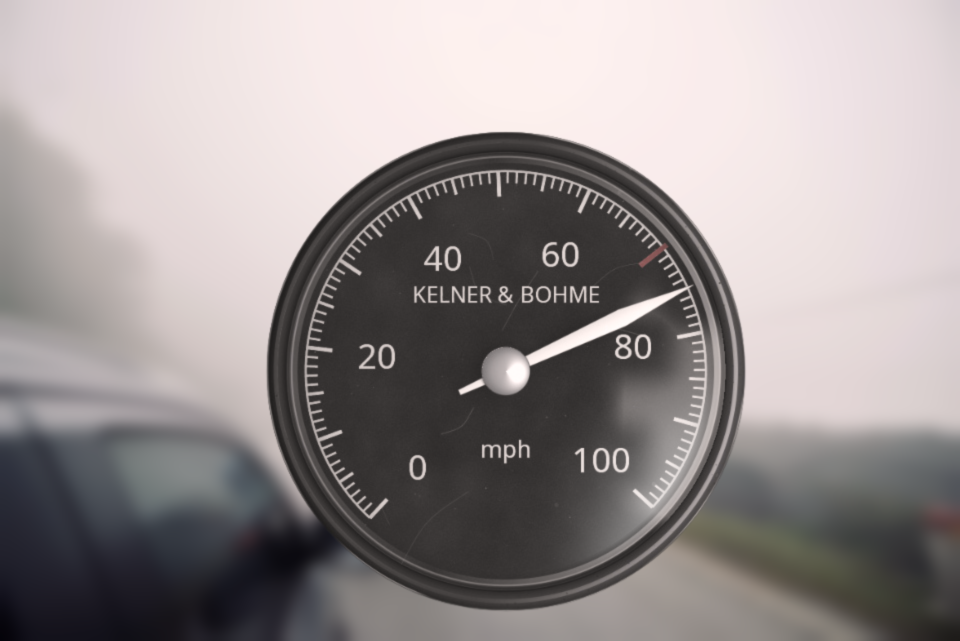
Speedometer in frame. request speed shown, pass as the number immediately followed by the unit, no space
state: 75mph
